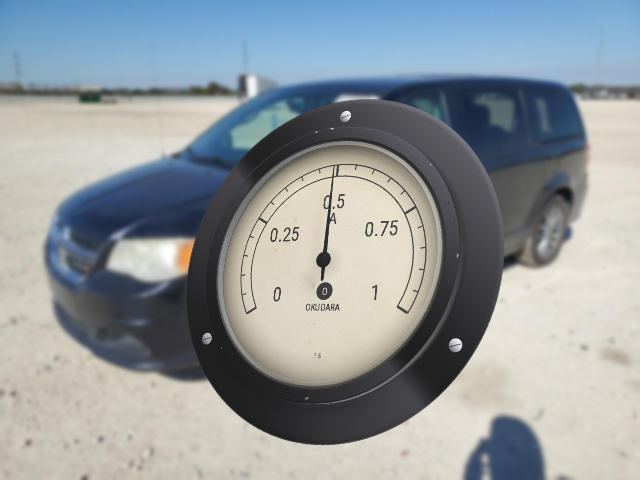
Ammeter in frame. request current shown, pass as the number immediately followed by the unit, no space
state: 0.5A
